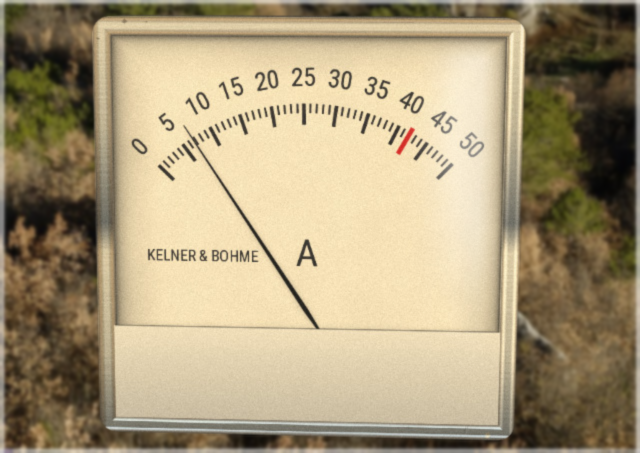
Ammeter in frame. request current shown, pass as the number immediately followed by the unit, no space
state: 7A
